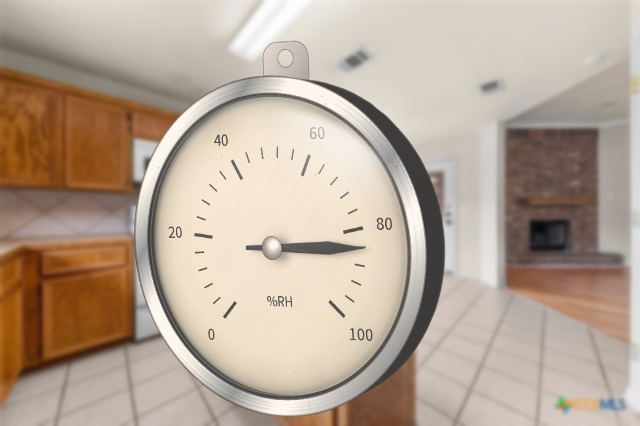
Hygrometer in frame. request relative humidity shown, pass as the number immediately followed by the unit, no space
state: 84%
